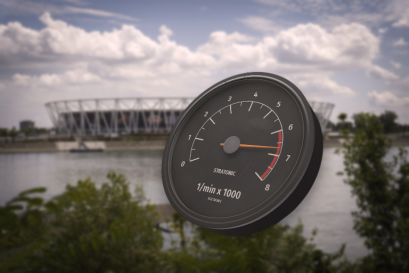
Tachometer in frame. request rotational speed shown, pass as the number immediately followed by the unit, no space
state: 6750rpm
